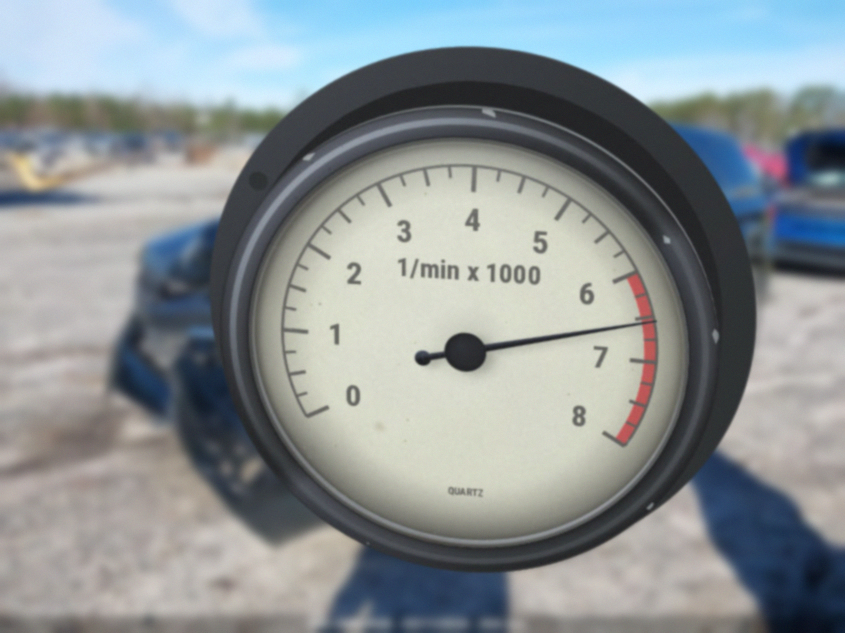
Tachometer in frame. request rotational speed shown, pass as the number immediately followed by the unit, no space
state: 6500rpm
